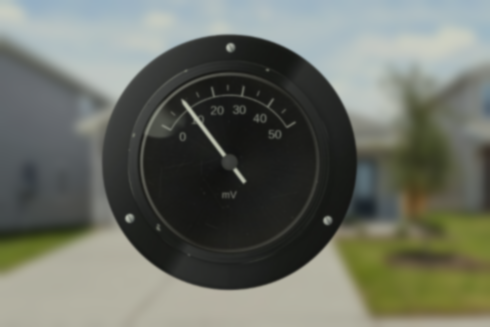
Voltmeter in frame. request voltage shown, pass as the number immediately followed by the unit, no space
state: 10mV
